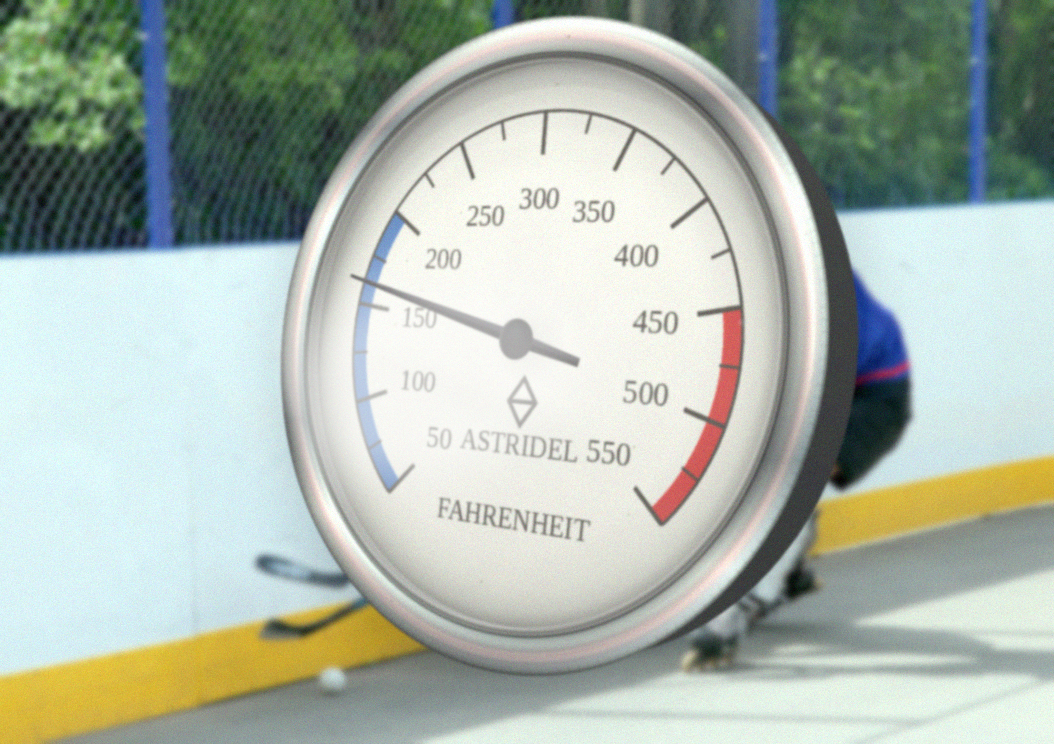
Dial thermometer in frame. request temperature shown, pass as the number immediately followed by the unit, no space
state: 162.5°F
